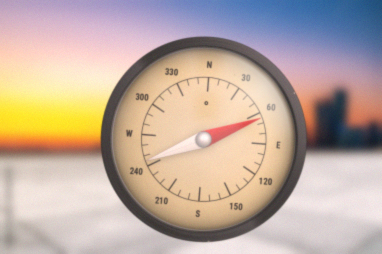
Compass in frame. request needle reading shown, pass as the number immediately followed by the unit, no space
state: 65°
